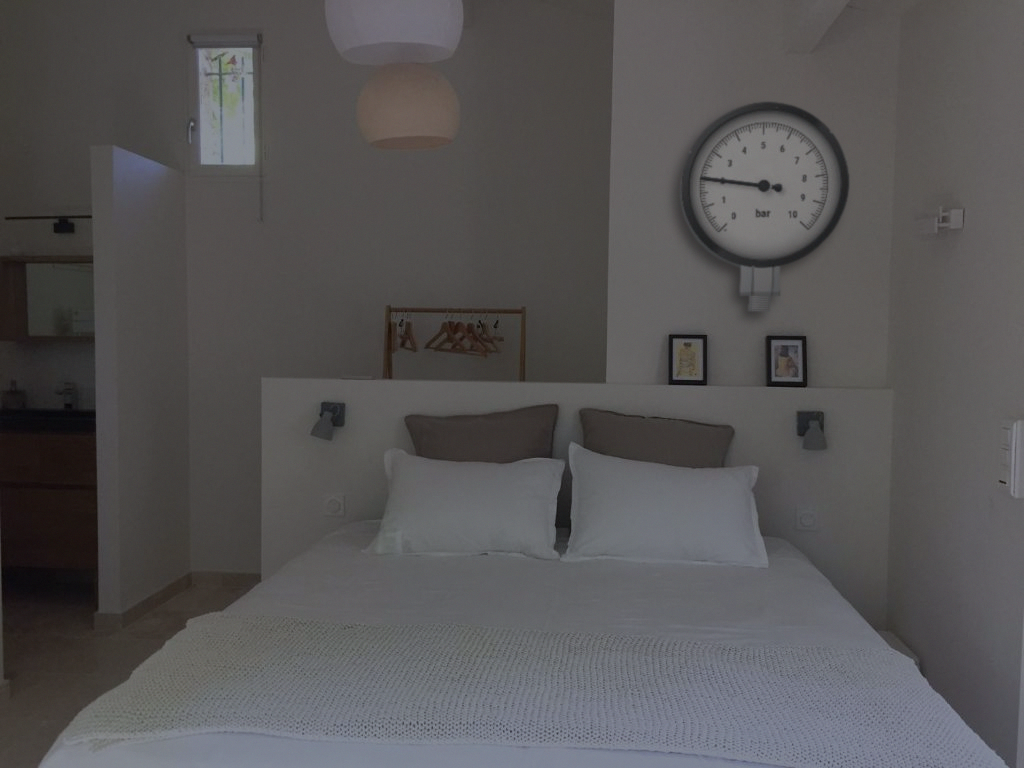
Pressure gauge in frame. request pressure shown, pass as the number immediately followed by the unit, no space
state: 2bar
